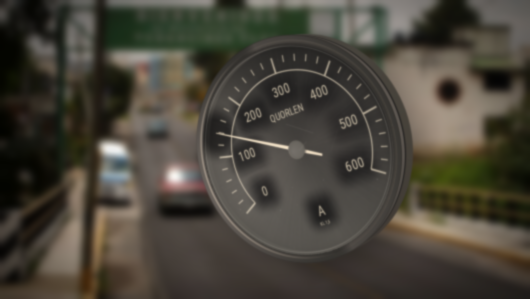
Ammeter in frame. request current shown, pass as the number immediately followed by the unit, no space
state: 140A
